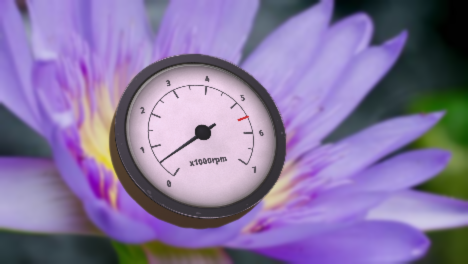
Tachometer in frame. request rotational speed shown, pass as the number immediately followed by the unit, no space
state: 500rpm
